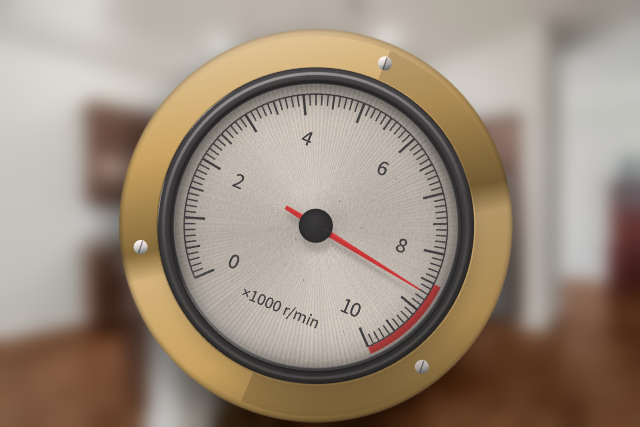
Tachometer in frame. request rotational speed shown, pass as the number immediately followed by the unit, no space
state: 8700rpm
